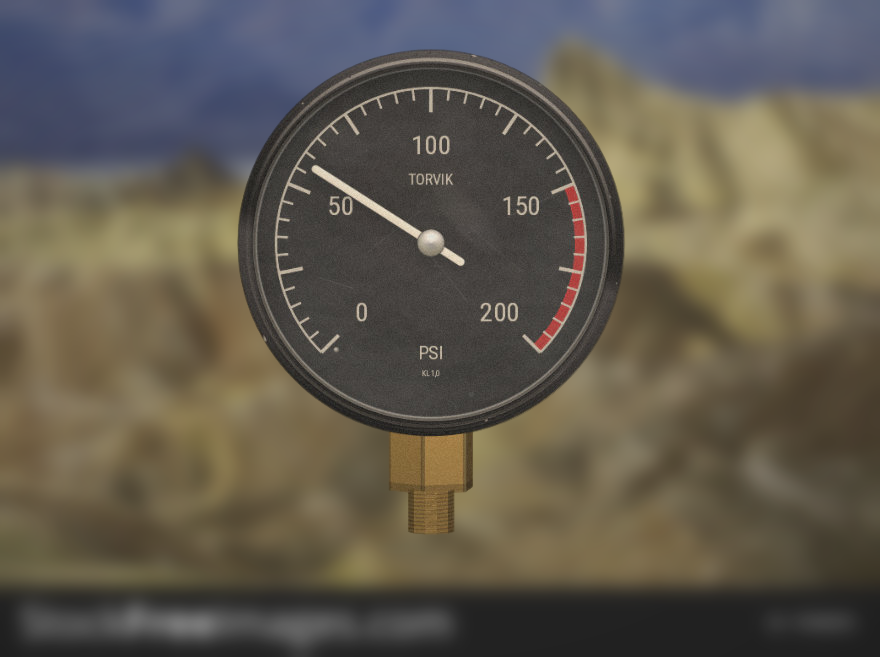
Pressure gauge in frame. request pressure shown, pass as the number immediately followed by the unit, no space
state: 57.5psi
